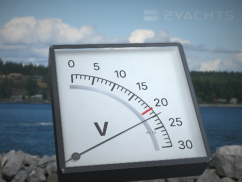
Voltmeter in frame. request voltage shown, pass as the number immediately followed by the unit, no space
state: 22V
